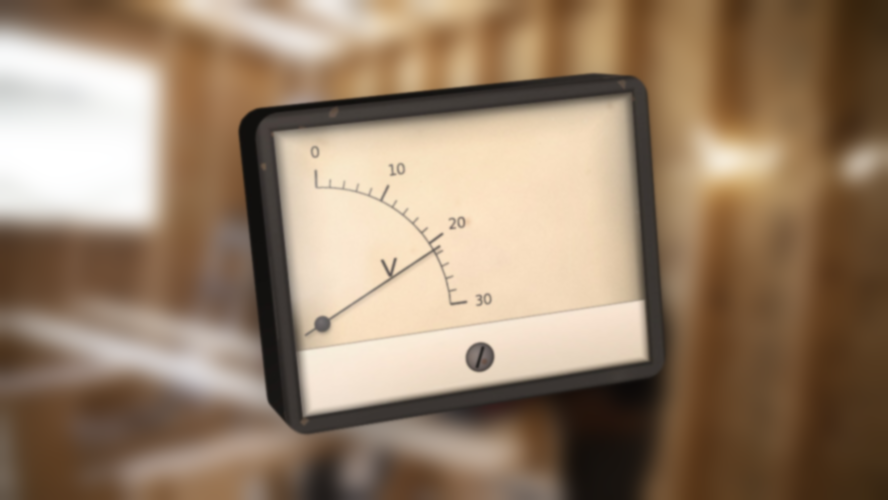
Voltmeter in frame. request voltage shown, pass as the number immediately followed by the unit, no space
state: 21V
